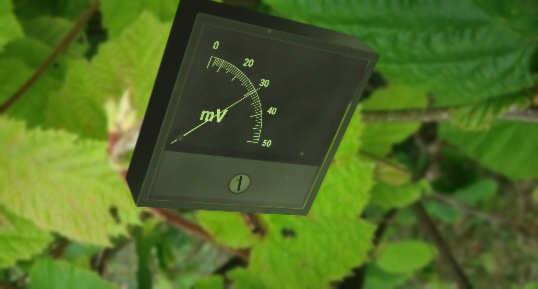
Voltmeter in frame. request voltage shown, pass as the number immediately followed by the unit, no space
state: 30mV
